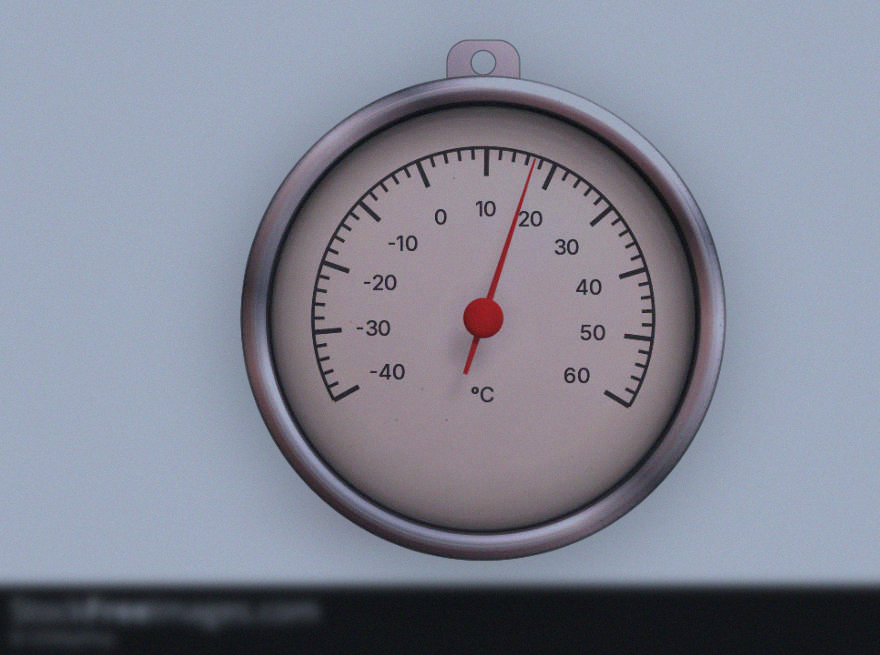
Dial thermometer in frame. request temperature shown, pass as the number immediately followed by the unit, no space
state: 17°C
